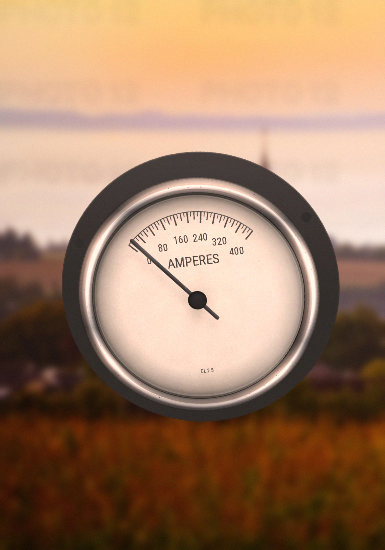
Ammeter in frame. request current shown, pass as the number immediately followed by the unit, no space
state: 20A
